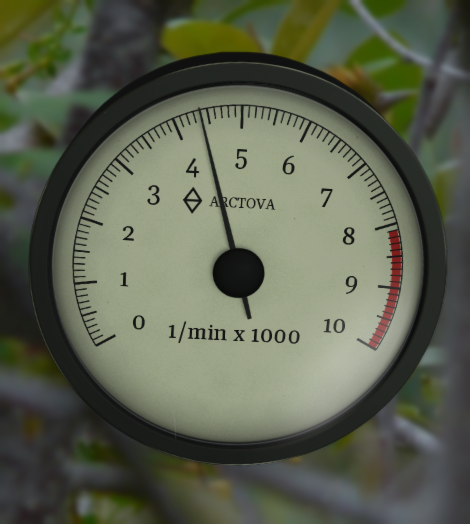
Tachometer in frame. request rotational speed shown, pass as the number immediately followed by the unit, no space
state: 4400rpm
